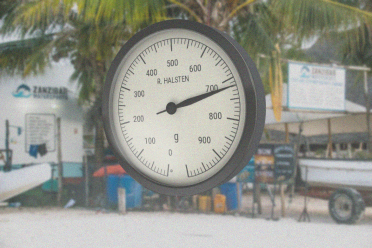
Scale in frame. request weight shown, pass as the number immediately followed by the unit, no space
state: 720g
